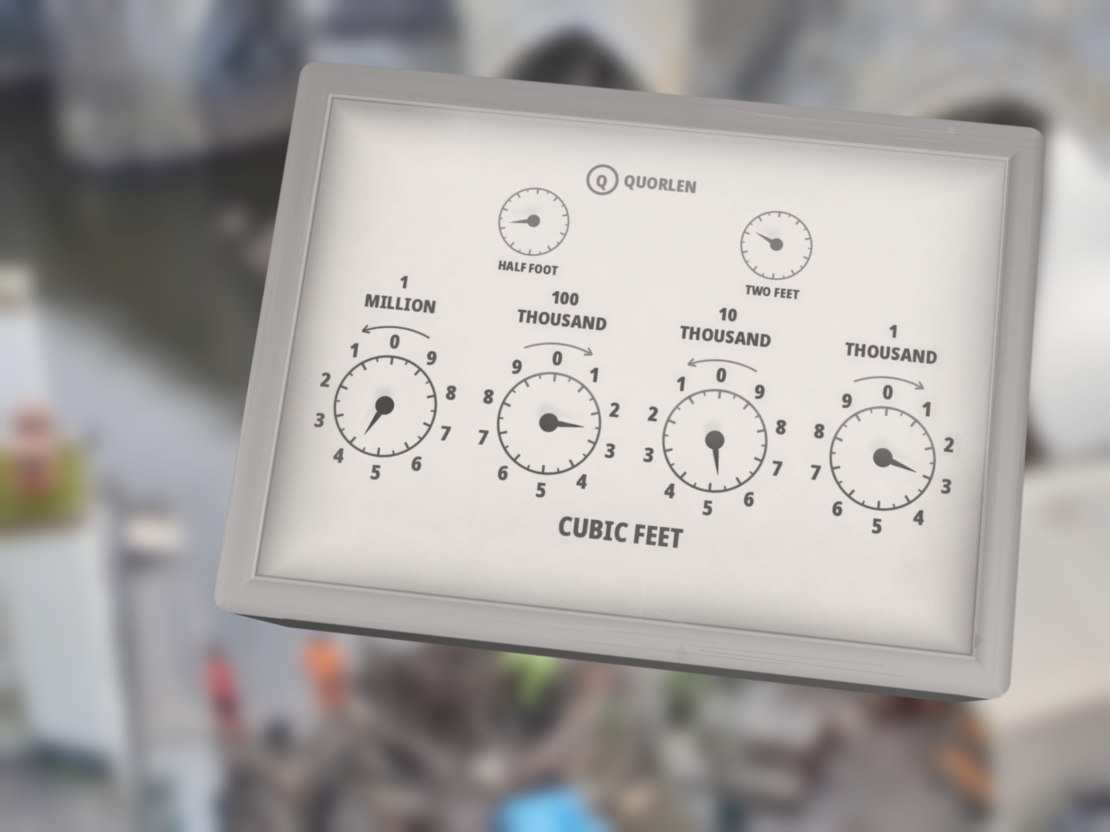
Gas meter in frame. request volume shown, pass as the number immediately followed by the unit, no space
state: 425300ft³
